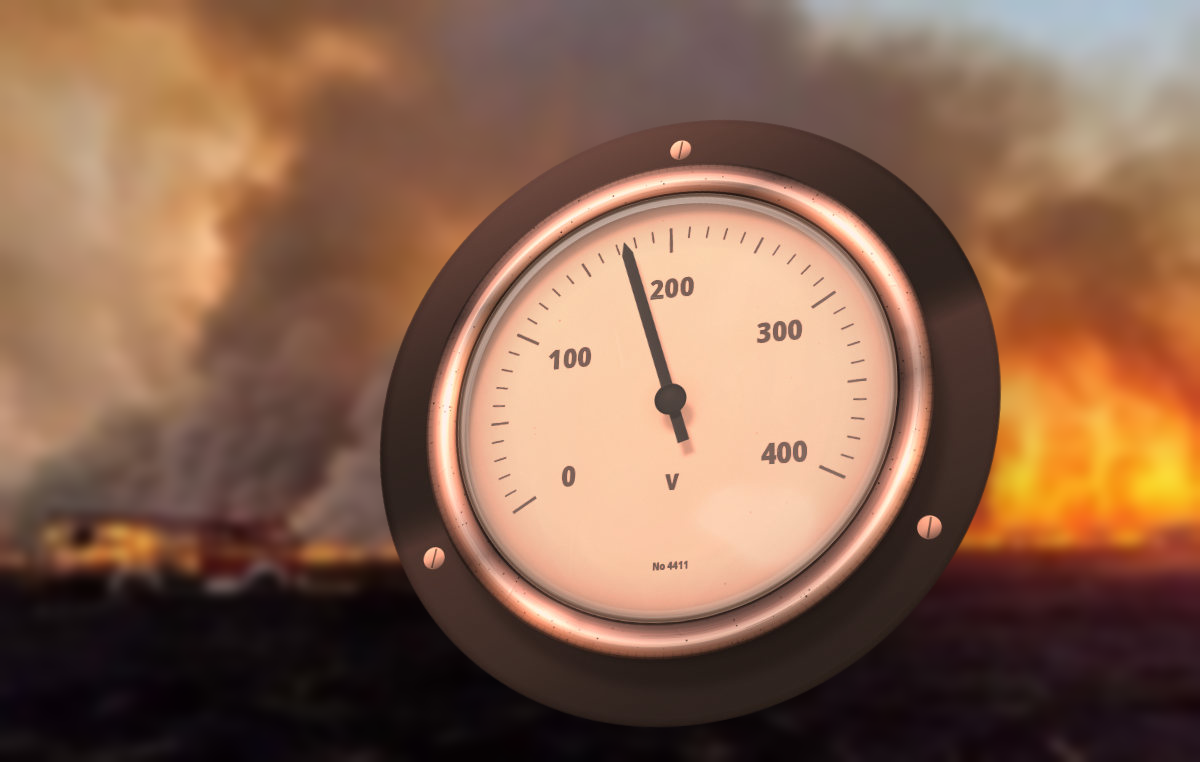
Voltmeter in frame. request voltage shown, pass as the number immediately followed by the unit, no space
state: 175V
